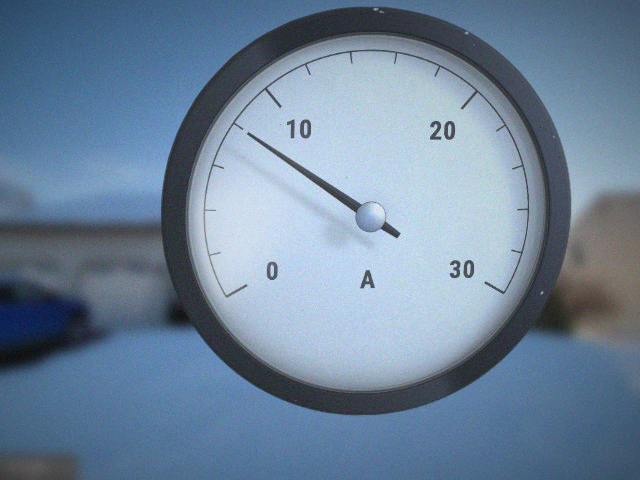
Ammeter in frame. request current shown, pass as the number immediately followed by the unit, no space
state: 8A
